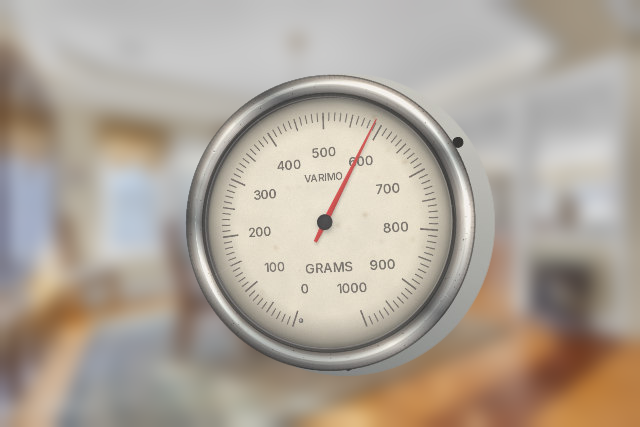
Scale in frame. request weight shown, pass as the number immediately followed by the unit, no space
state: 590g
